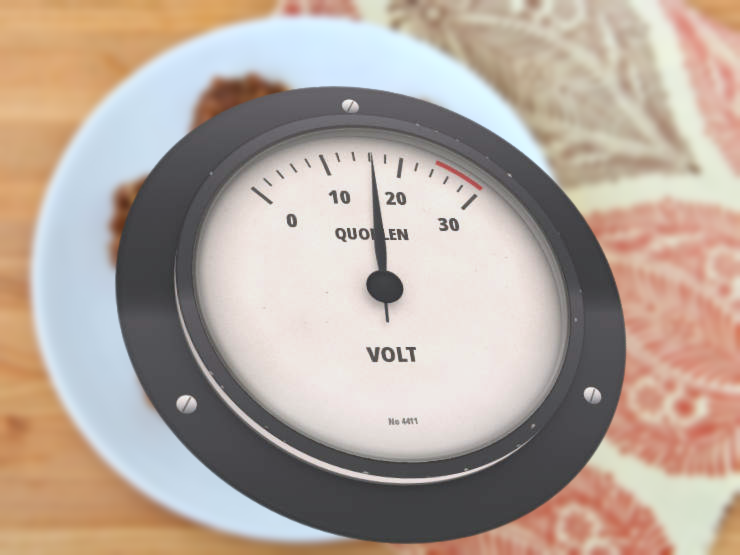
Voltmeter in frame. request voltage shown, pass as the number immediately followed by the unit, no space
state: 16V
